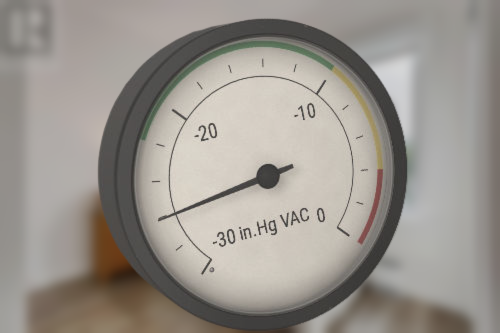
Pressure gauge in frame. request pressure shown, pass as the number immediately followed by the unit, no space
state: -26inHg
